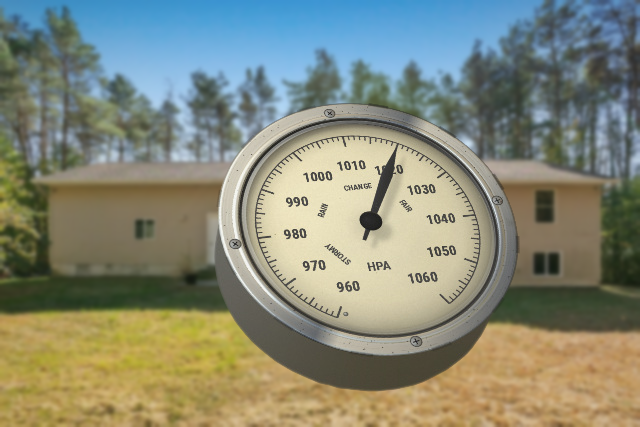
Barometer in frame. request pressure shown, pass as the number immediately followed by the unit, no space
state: 1020hPa
